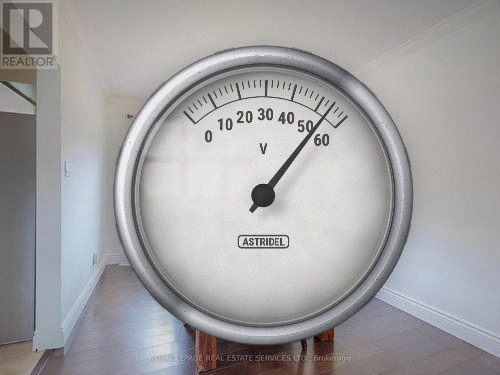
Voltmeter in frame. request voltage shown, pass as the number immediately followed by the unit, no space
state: 54V
